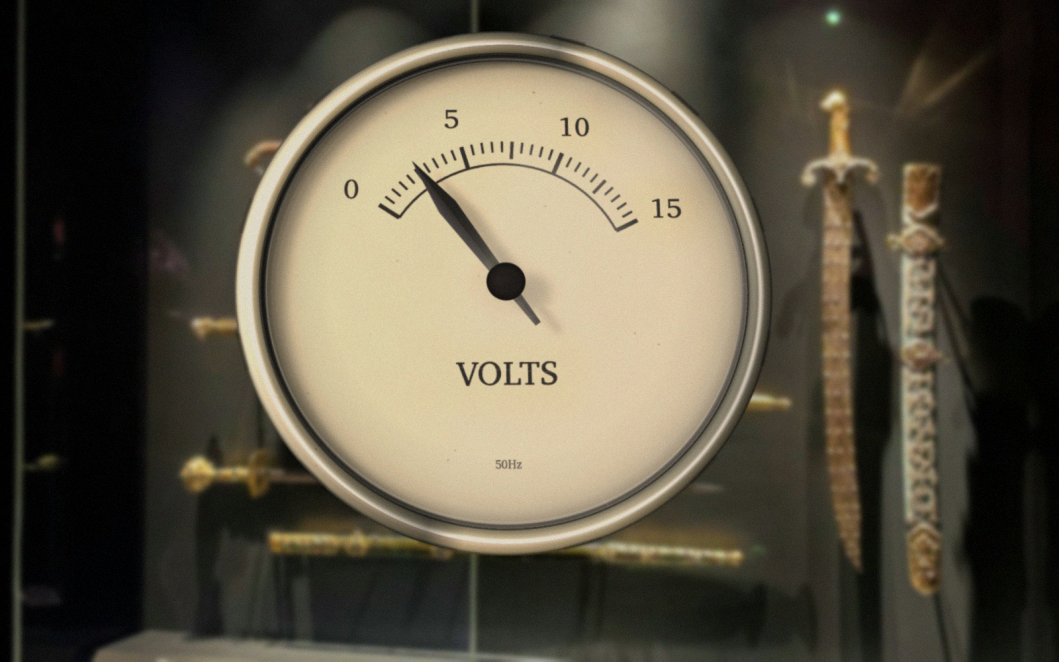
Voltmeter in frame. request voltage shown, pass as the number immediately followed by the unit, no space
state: 2.5V
